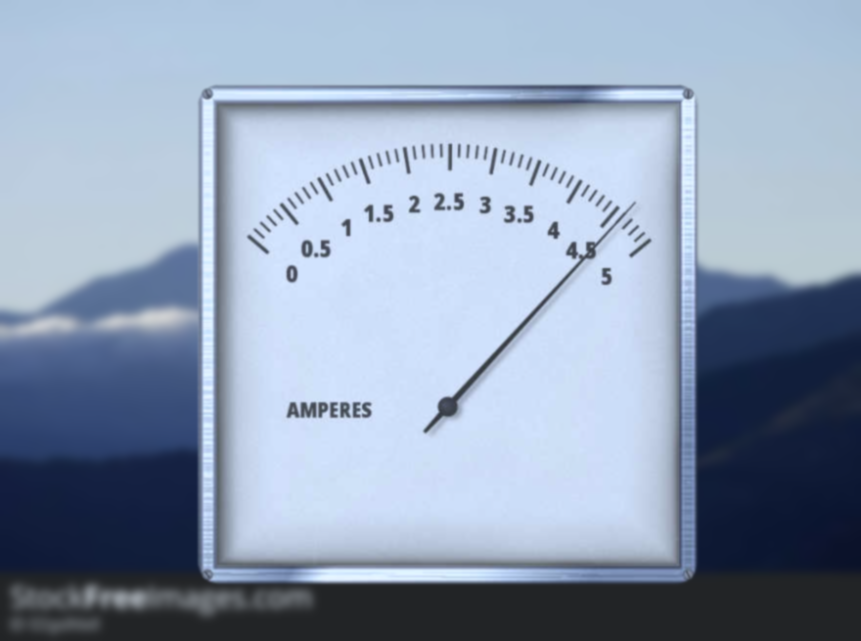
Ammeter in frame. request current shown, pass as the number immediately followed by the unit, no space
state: 4.6A
